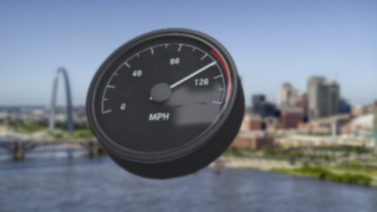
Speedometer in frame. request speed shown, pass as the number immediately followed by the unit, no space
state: 110mph
